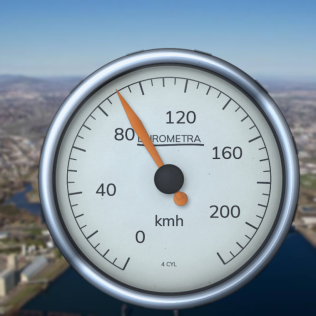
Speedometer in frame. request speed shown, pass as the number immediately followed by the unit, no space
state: 90km/h
